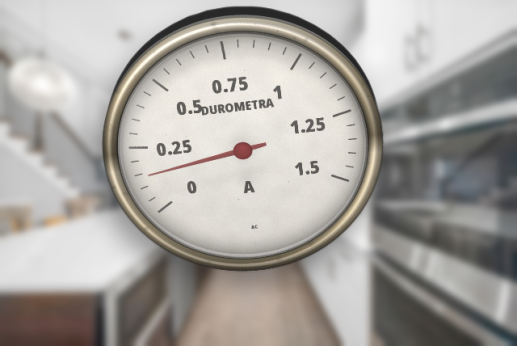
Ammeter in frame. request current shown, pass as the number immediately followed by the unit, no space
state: 0.15A
